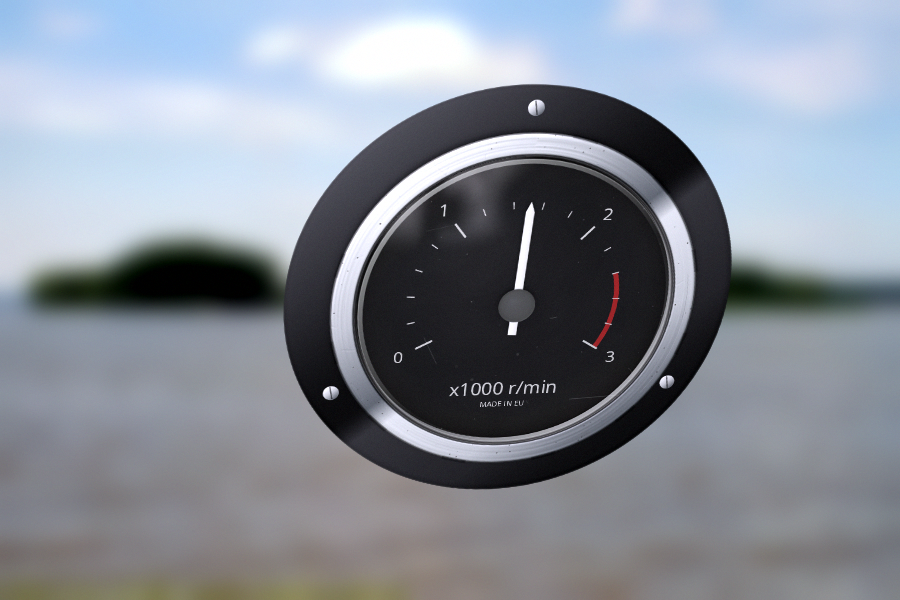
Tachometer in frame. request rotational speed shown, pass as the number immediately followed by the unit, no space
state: 1500rpm
